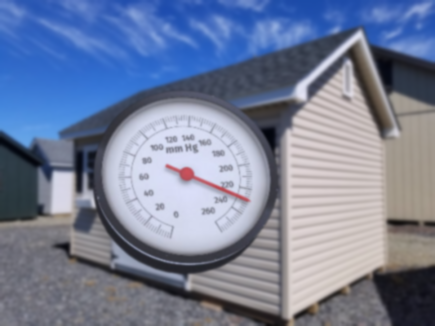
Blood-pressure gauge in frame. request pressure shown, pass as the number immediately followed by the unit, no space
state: 230mmHg
